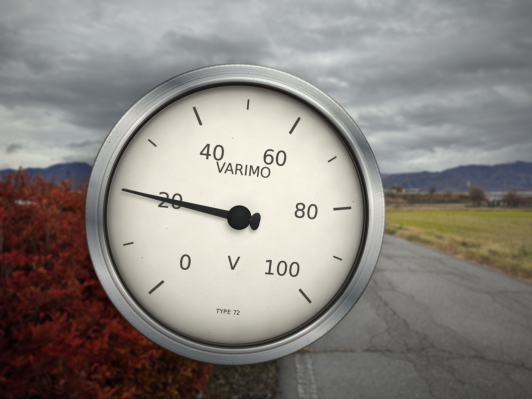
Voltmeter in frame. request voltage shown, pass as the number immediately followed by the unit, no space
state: 20V
